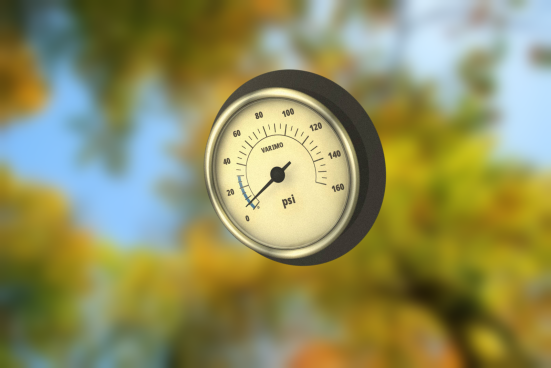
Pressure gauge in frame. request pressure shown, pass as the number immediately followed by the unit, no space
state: 5psi
